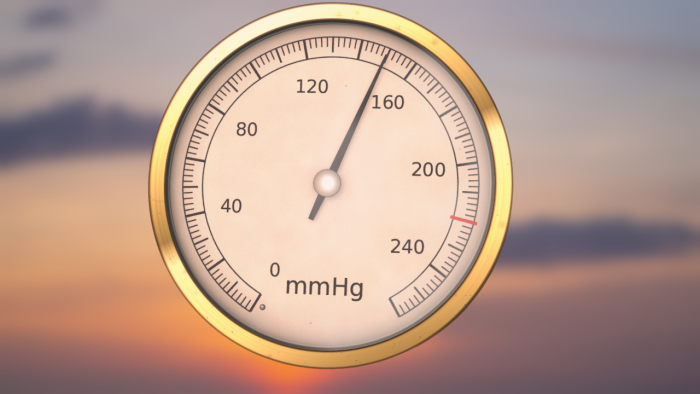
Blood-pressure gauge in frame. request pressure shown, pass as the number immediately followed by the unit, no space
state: 150mmHg
